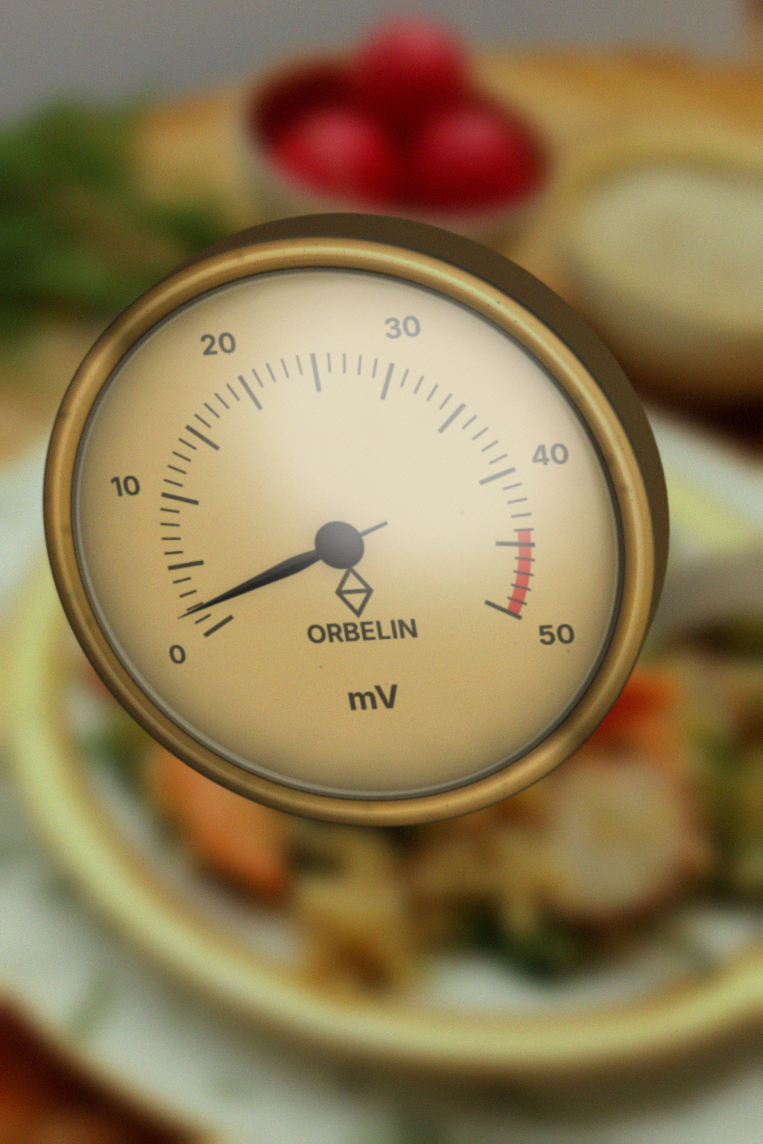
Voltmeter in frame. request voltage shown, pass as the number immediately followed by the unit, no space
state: 2mV
